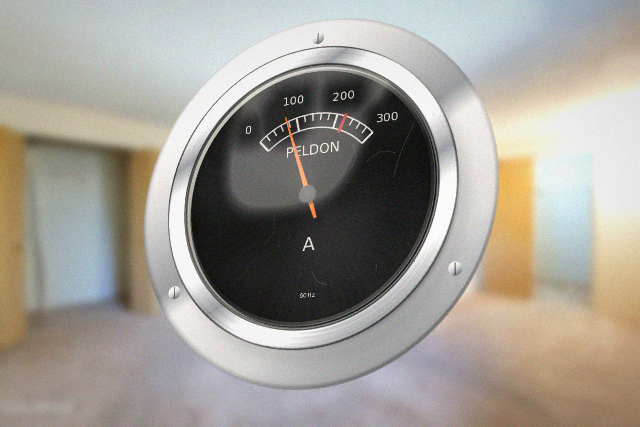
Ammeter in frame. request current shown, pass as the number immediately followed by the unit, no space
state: 80A
